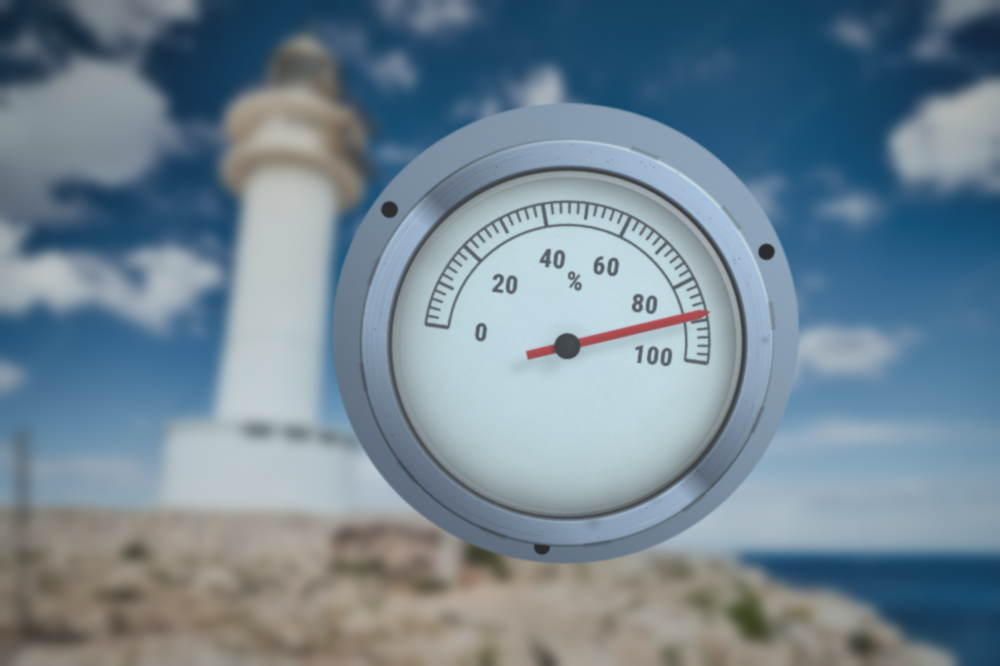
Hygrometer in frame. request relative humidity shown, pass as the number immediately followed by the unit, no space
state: 88%
